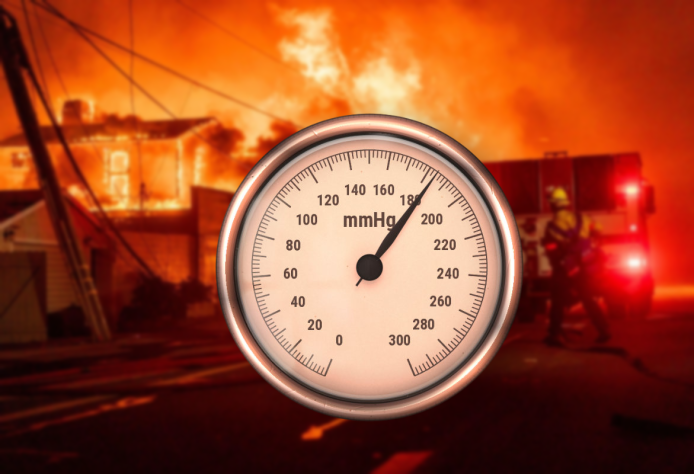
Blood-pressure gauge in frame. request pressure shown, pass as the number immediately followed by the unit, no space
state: 184mmHg
